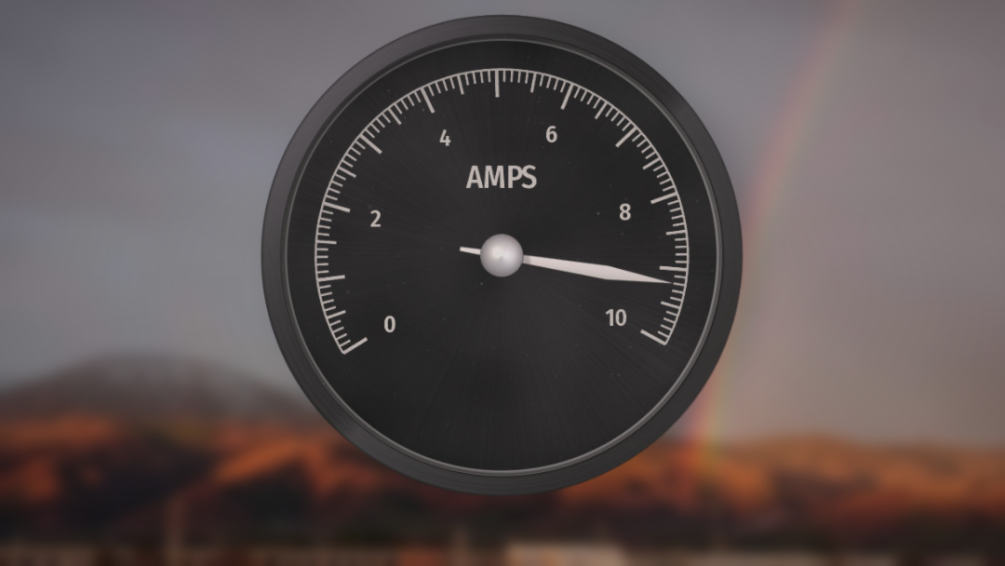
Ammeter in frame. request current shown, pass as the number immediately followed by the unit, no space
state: 9.2A
